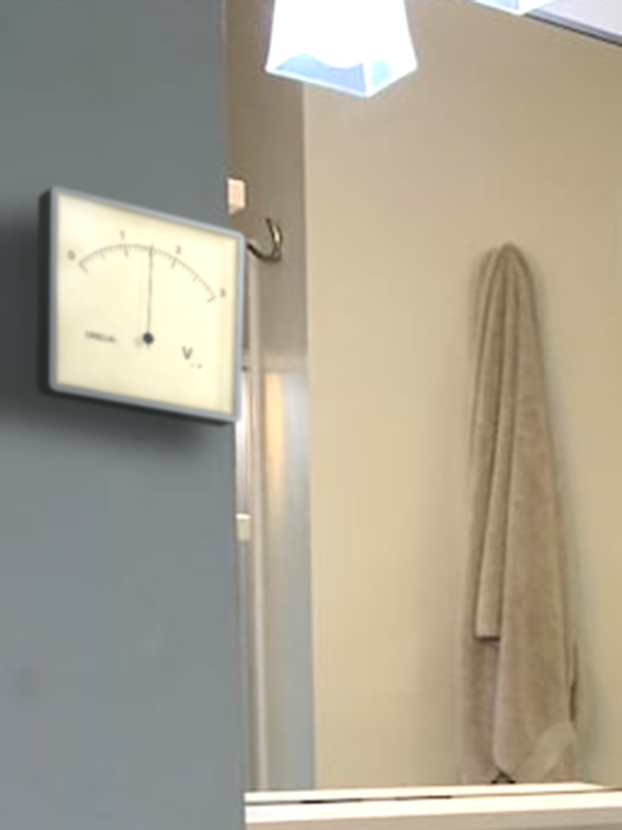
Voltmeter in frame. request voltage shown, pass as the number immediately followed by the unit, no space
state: 1.5V
